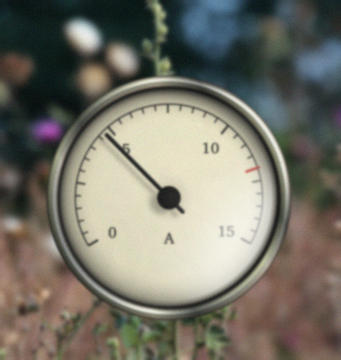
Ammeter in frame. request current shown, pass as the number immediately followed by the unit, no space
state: 4.75A
